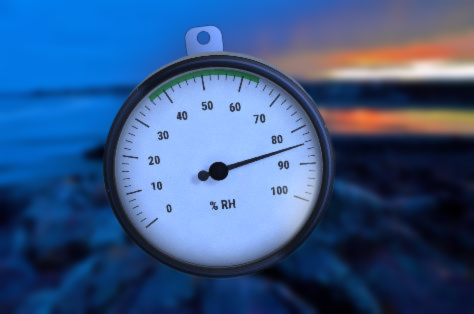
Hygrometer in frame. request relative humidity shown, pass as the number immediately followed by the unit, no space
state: 84%
